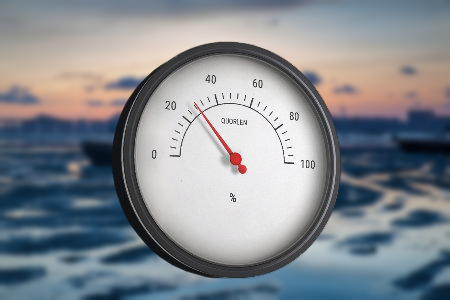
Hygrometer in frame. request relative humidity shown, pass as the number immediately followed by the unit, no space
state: 28%
